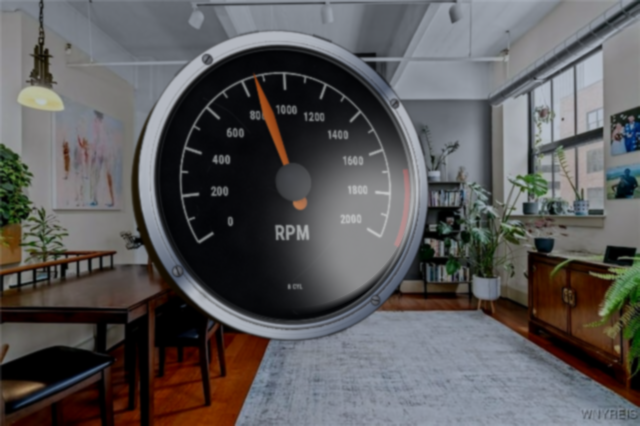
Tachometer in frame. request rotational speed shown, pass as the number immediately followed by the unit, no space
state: 850rpm
